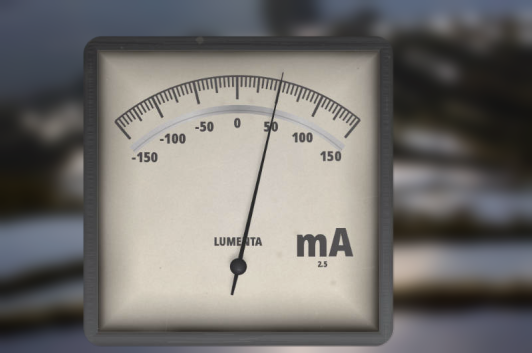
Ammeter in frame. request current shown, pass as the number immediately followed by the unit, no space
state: 50mA
